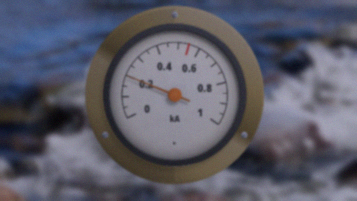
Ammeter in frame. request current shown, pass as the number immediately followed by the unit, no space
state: 0.2kA
